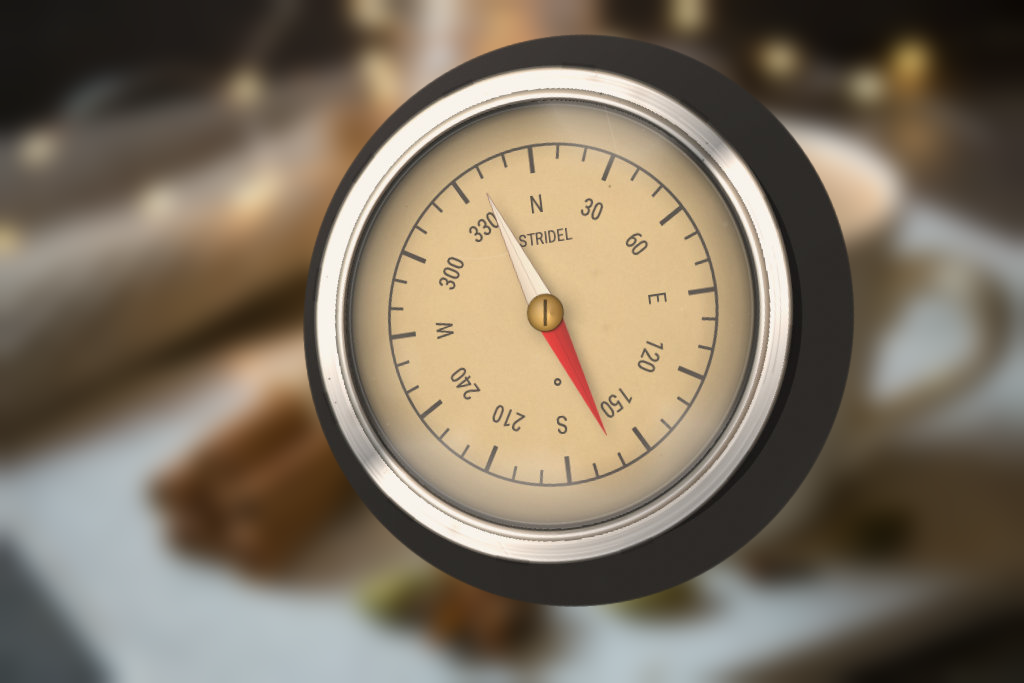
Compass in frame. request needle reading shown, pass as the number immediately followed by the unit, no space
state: 160°
